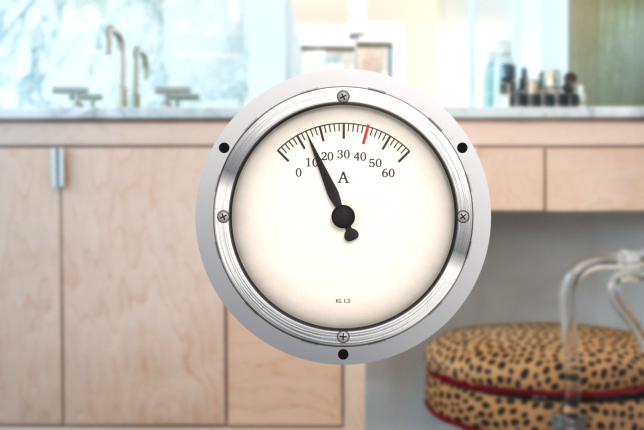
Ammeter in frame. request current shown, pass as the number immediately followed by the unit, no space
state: 14A
